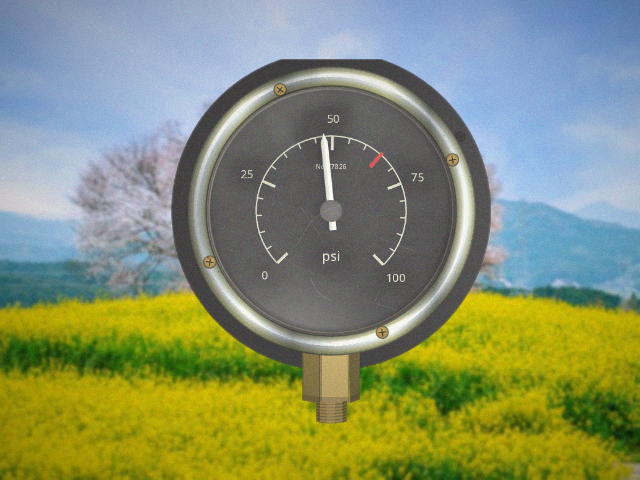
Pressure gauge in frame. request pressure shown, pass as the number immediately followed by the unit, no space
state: 47.5psi
